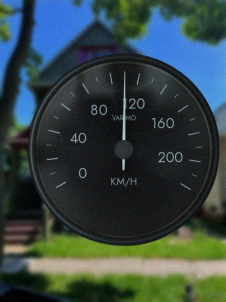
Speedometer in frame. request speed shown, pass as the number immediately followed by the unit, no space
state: 110km/h
